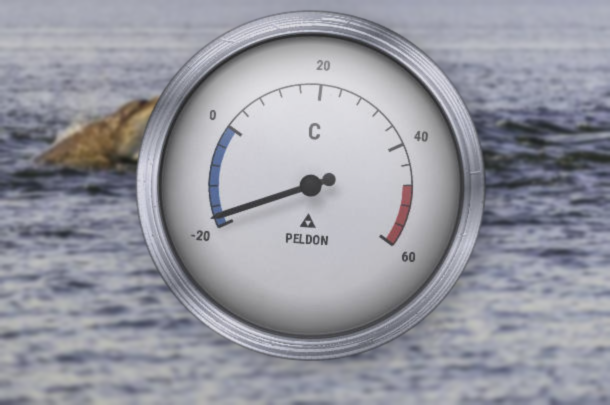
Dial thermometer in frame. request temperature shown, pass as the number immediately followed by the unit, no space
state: -18°C
